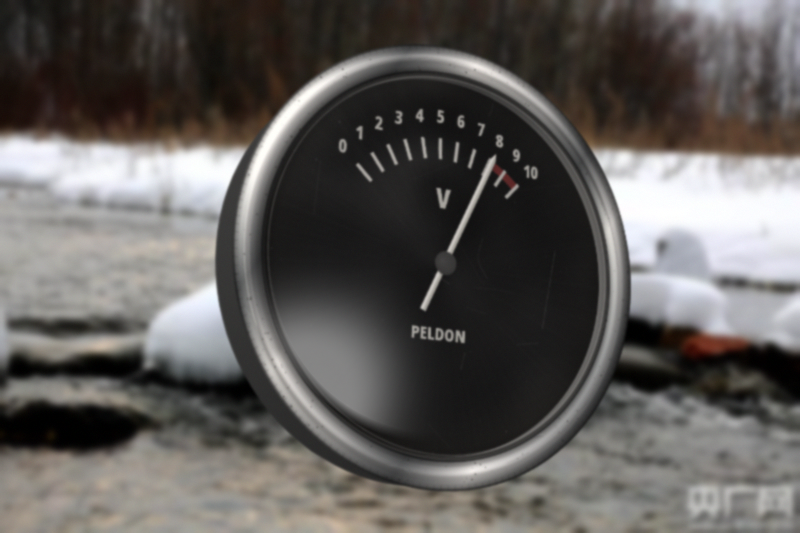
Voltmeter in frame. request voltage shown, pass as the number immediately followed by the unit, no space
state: 8V
